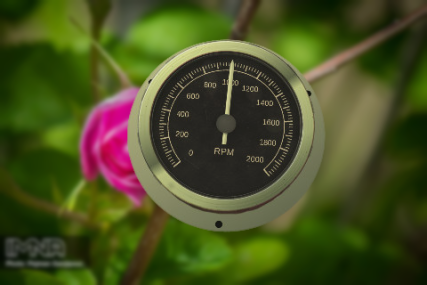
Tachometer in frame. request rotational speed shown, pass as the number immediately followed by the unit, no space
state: 1000rpm
